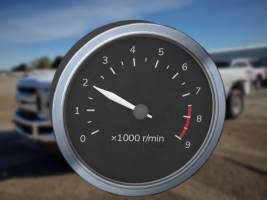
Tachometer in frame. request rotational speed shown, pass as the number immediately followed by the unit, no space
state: 2000rpm
